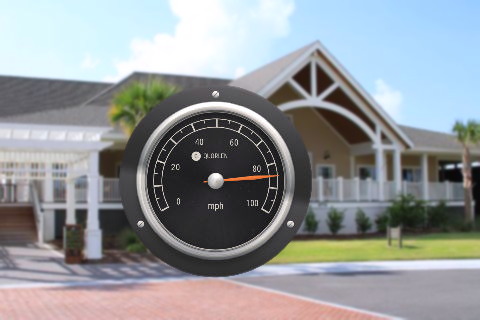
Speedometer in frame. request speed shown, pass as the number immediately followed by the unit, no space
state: 85mph
